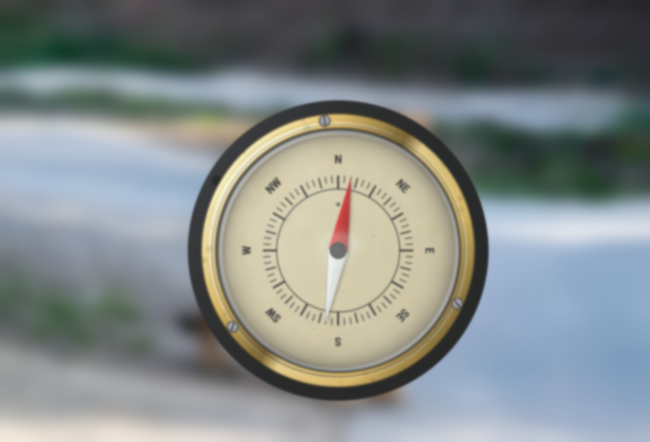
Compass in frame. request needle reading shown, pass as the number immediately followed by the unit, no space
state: 10°
